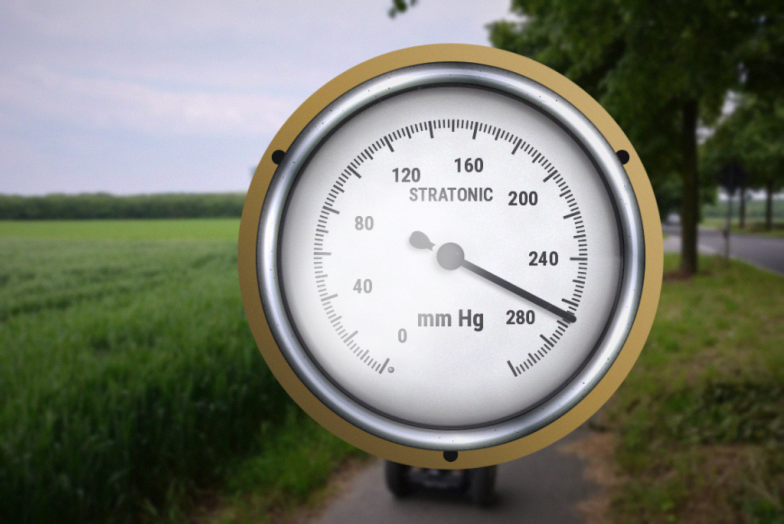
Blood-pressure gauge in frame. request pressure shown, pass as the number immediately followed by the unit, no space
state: 266mmHg
